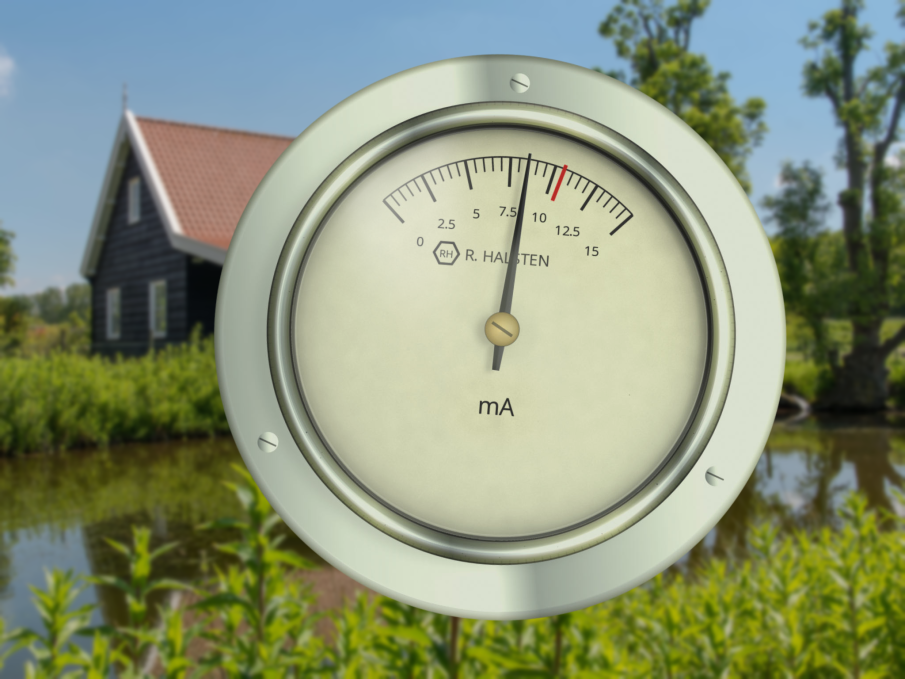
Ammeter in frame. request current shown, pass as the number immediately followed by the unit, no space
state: 8.5mA
